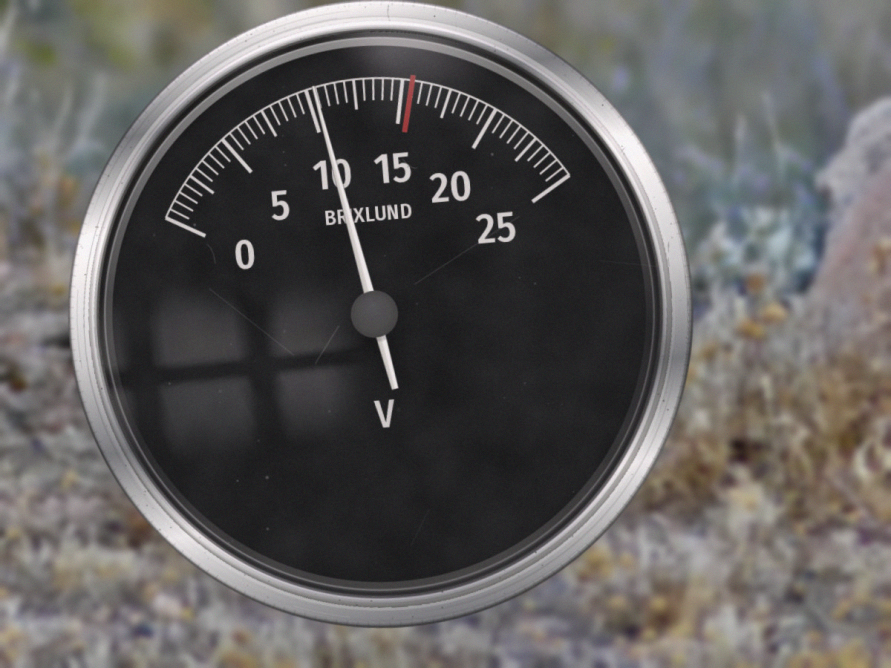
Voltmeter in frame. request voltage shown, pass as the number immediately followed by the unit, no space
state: 10.5V
